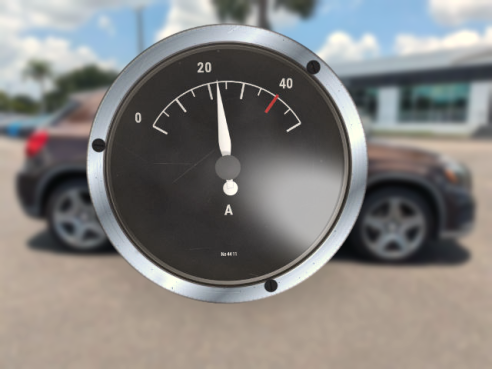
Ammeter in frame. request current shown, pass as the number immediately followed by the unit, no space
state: 22.5A
